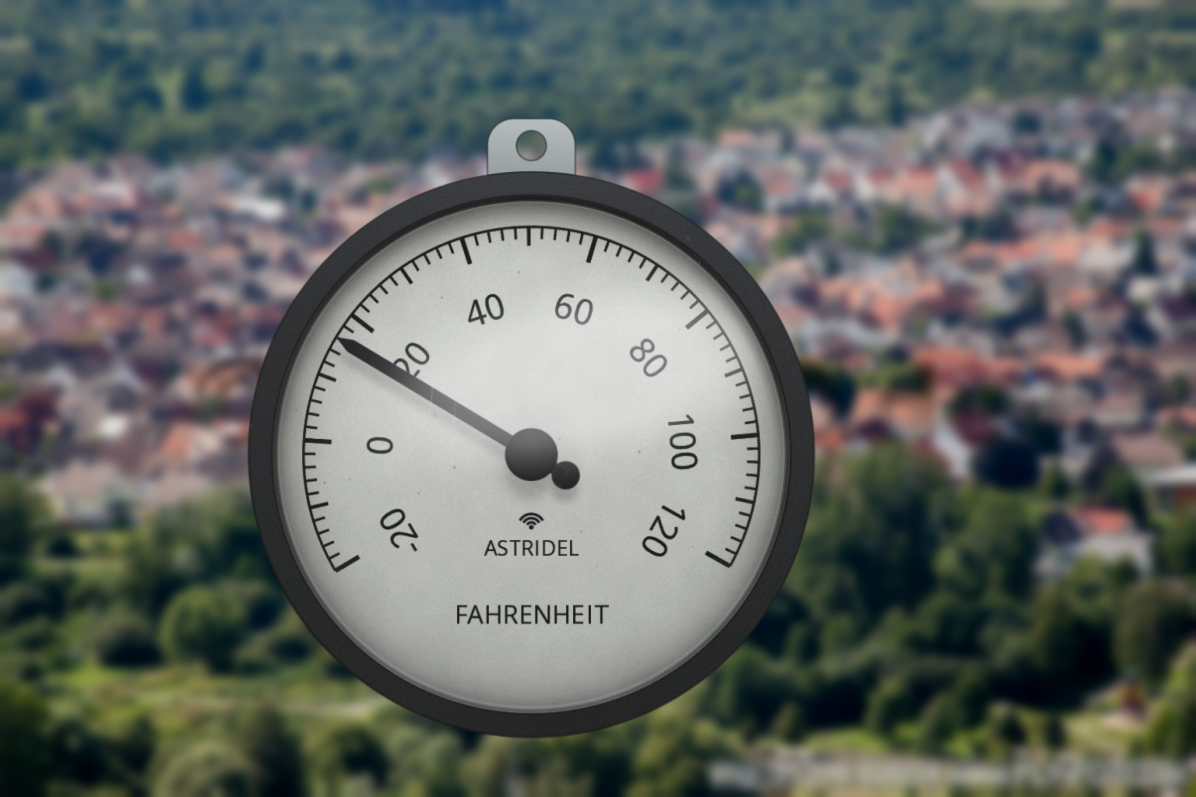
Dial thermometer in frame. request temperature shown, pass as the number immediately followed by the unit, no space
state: 16°F
